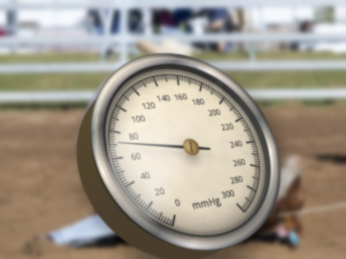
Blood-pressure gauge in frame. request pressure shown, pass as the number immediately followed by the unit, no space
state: 70mmHg
